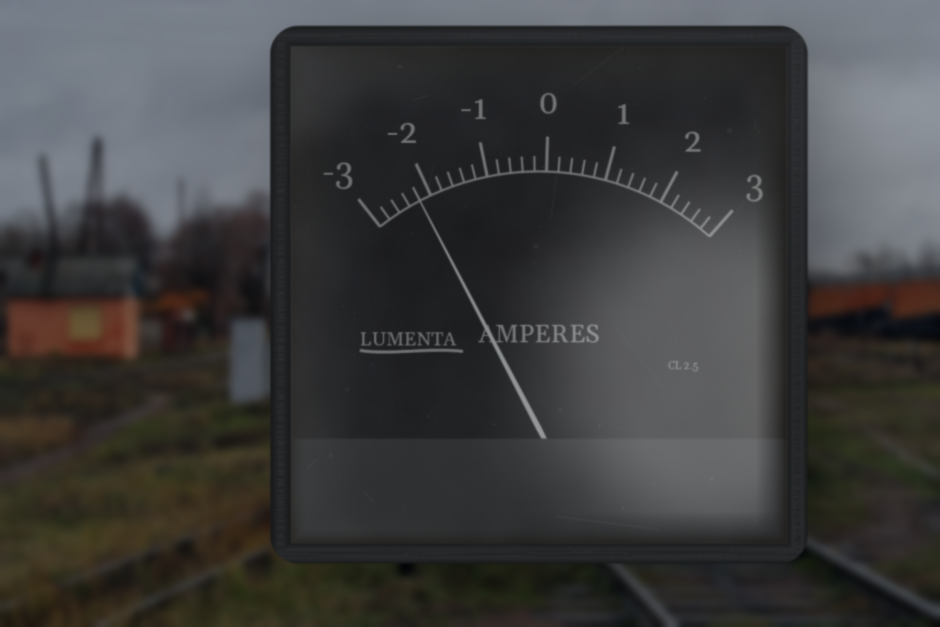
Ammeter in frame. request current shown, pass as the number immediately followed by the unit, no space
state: -2.2A
